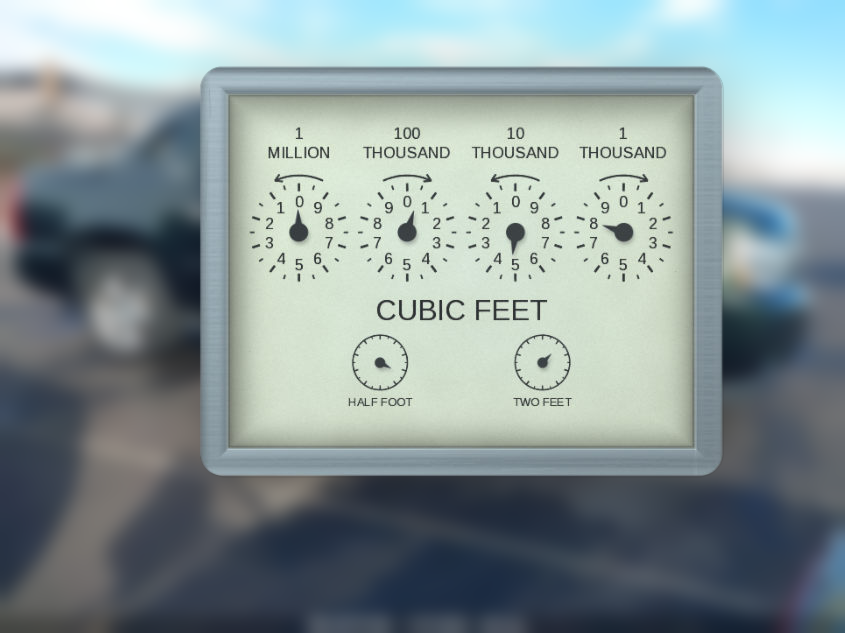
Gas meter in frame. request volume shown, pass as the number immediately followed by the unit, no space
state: 4800ft³
